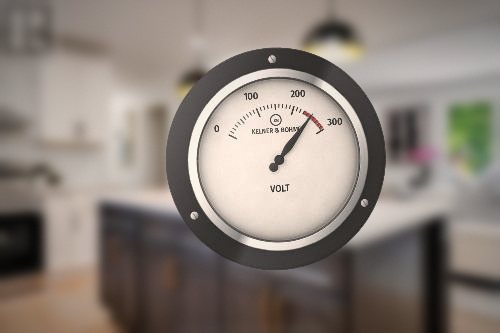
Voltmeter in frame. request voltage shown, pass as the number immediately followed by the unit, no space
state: 250V
